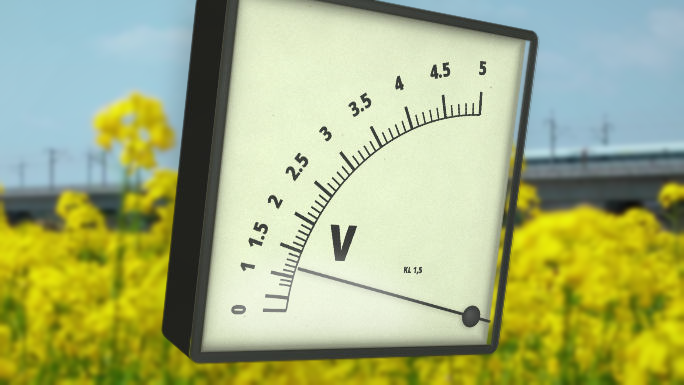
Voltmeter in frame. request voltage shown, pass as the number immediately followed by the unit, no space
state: 1.2V
